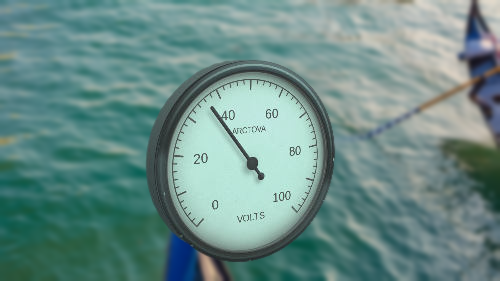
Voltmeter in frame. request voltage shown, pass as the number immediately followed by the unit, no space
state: 36V
